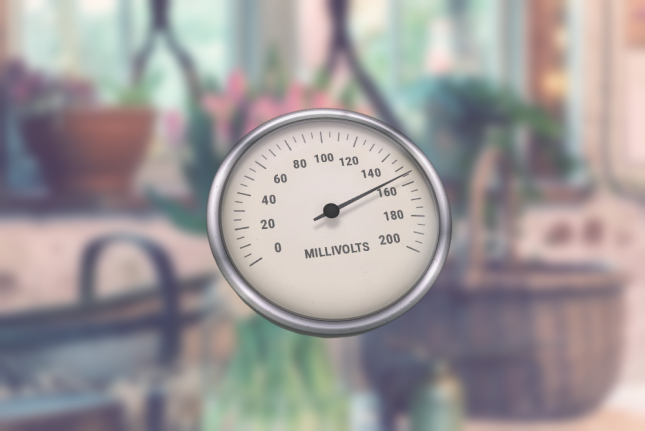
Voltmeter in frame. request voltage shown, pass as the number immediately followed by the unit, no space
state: 155mV
